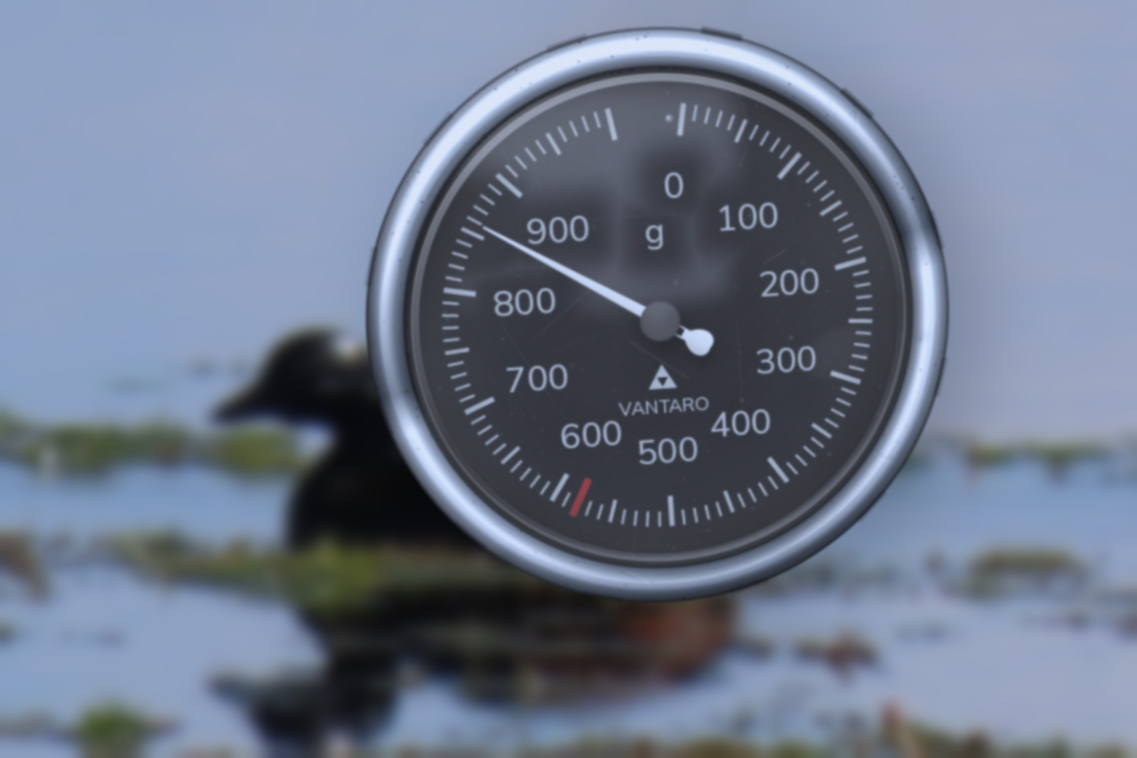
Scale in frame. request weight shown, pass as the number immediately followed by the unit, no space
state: 860g
